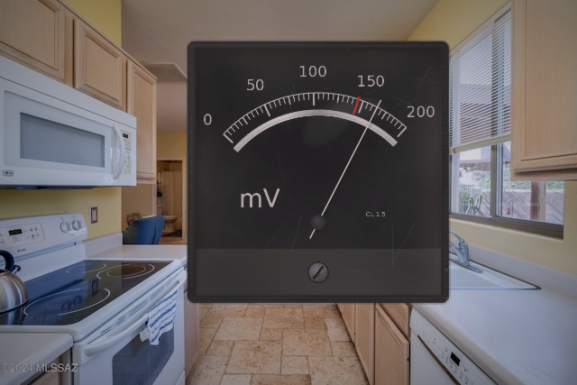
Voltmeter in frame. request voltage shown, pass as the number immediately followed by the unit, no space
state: 165mV
